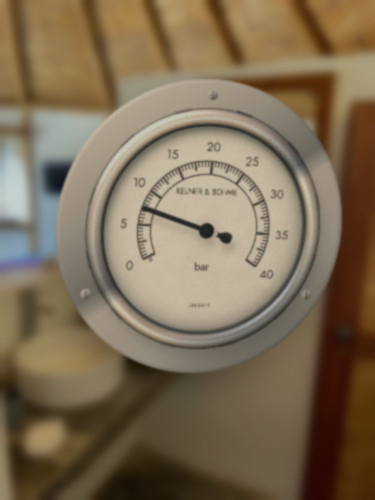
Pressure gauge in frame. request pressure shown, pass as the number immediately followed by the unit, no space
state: 7.5bar
